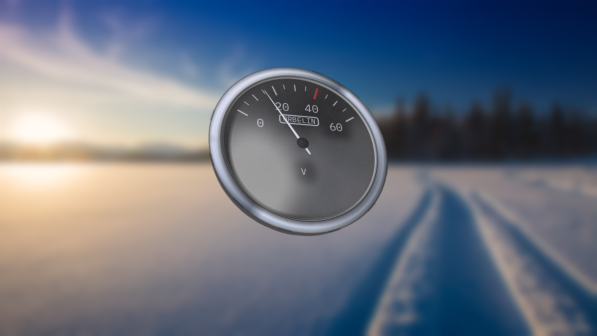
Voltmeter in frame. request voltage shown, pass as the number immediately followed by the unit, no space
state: 15V
